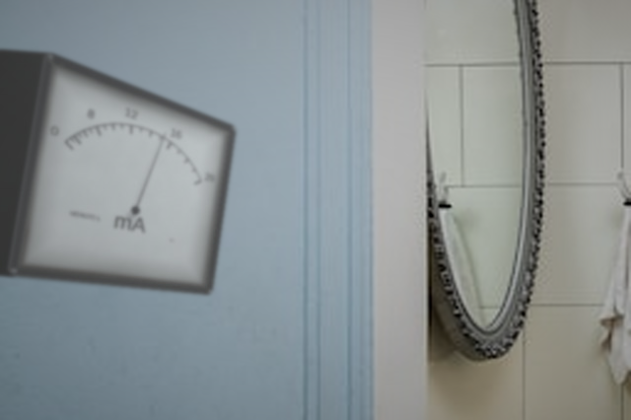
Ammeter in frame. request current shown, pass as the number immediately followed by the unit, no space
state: 15mA
